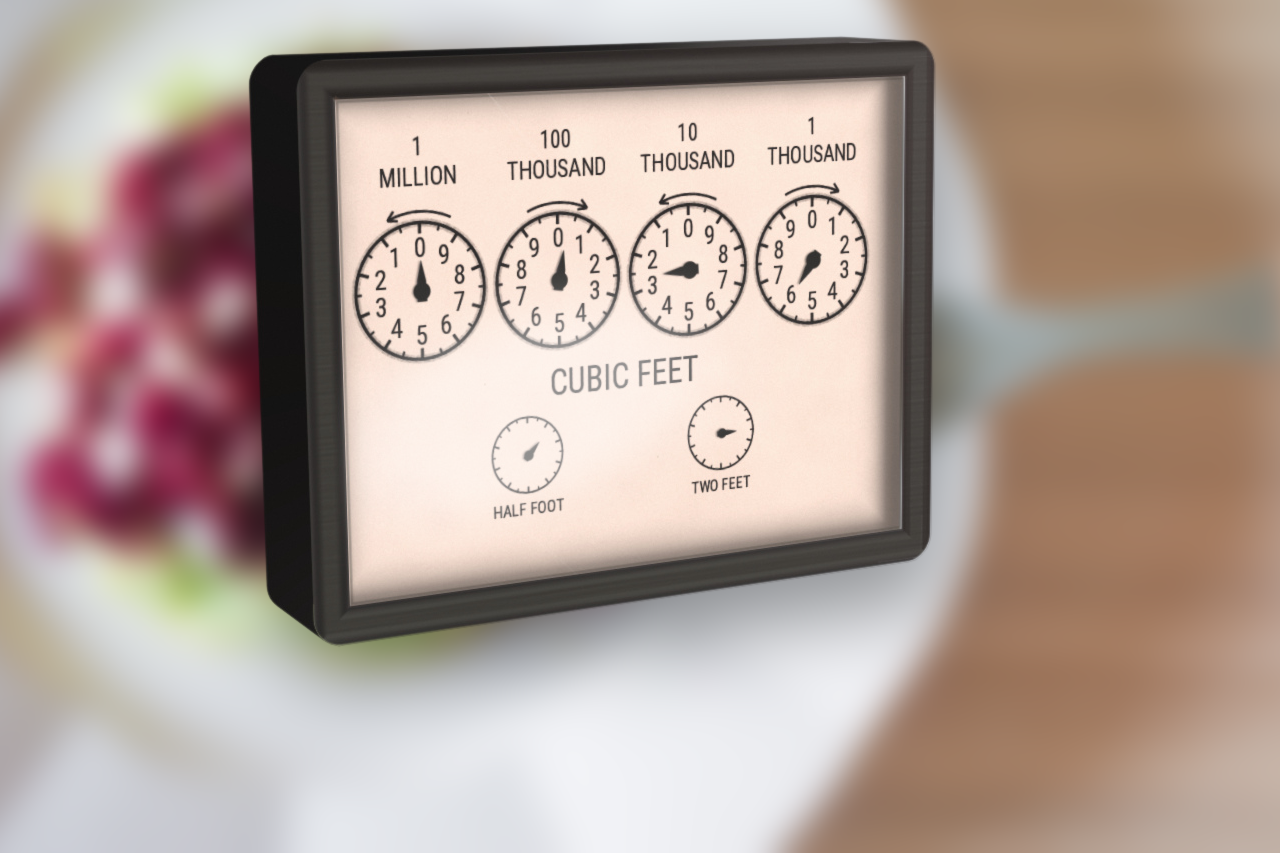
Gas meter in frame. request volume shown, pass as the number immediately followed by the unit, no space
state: 2600ft³
